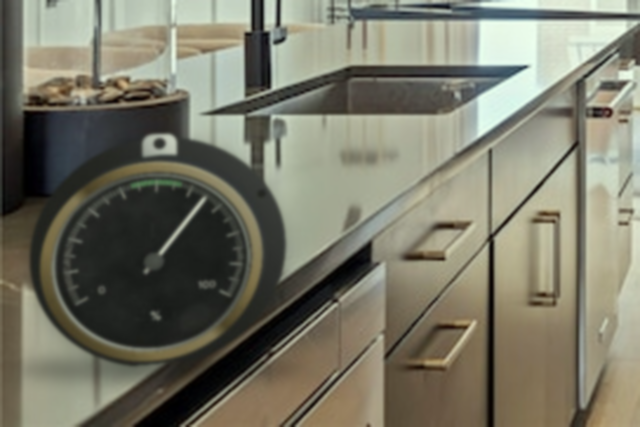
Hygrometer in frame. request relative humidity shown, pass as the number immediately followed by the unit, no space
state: 65%
